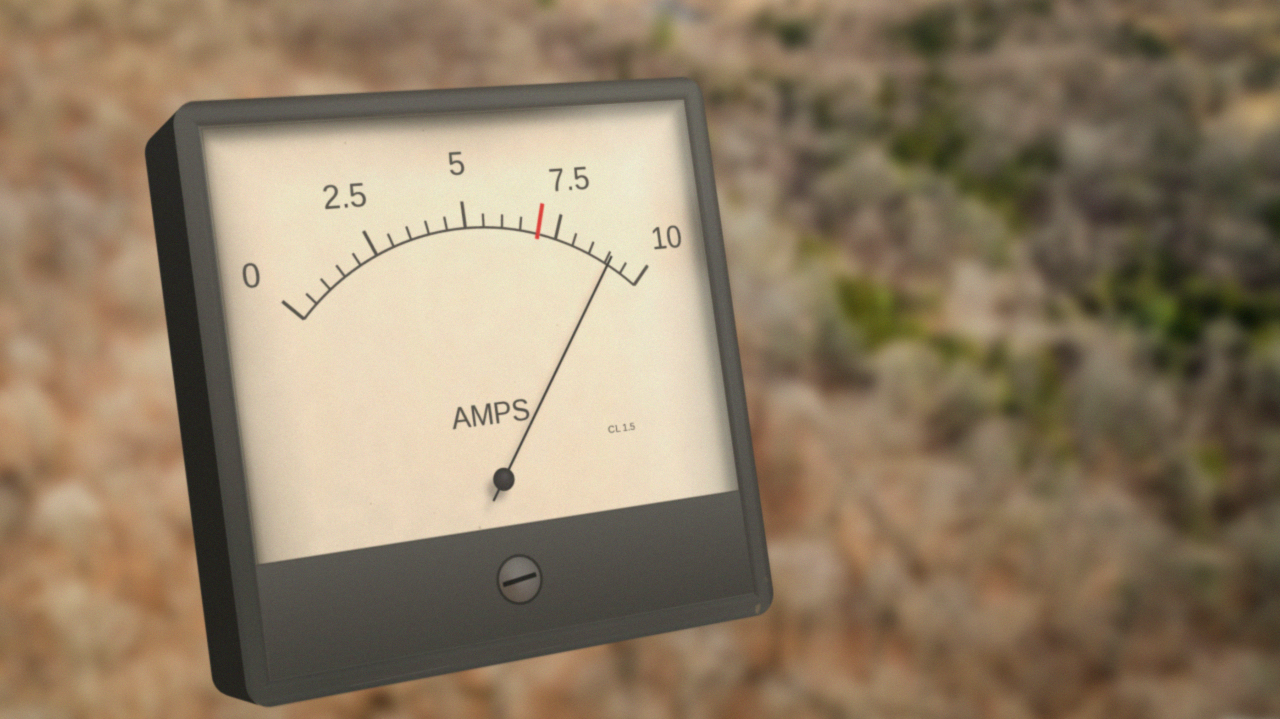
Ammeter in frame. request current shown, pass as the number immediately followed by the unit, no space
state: 9A
